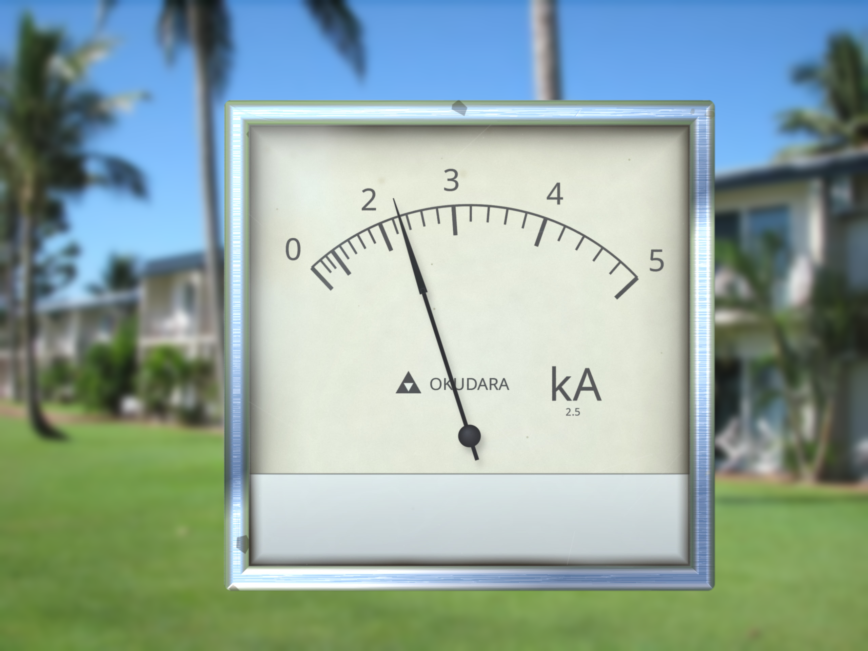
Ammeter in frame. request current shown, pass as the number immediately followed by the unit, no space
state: 2.3kA
